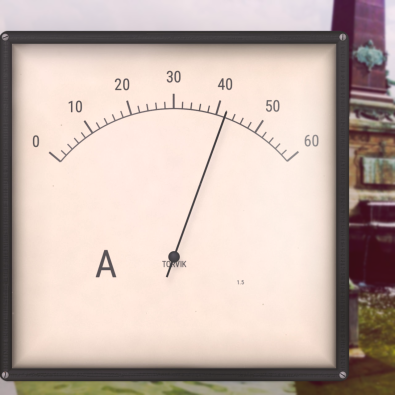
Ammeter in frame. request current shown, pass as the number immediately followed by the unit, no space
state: 42A
